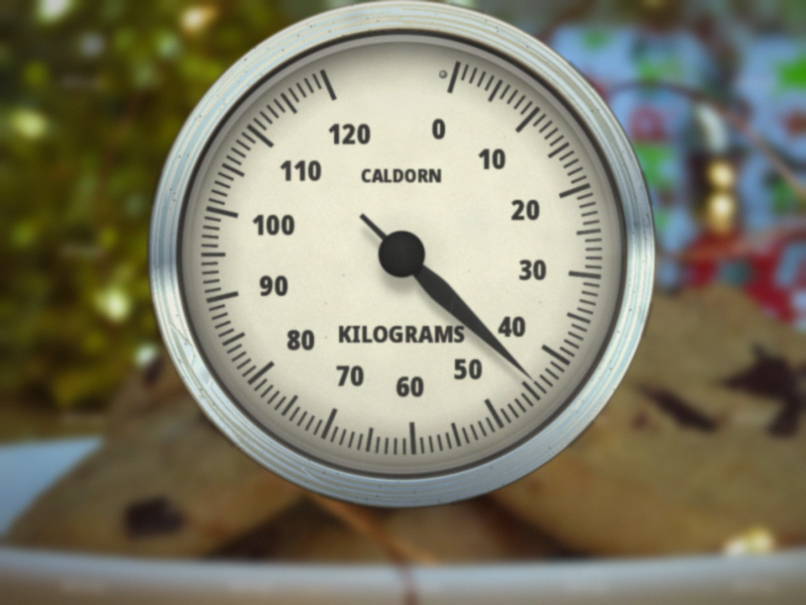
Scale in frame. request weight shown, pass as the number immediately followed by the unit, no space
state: 44kg
